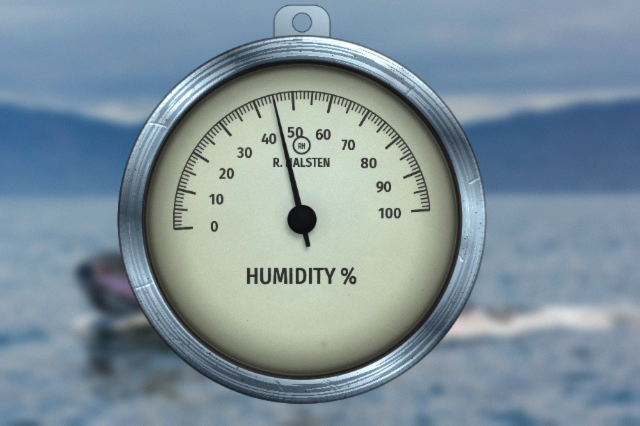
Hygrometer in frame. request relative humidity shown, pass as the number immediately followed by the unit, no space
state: 45%
